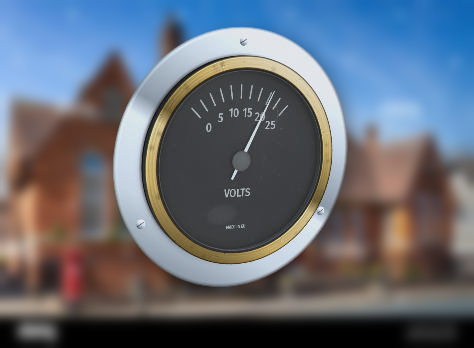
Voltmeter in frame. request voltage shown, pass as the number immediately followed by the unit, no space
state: 20V
